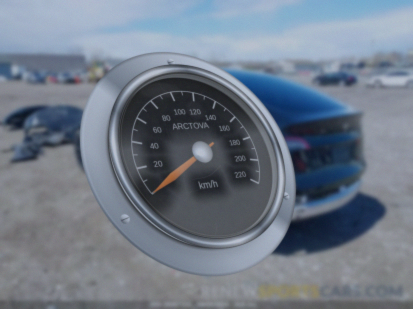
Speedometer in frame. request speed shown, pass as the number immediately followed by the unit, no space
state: 0km/h
